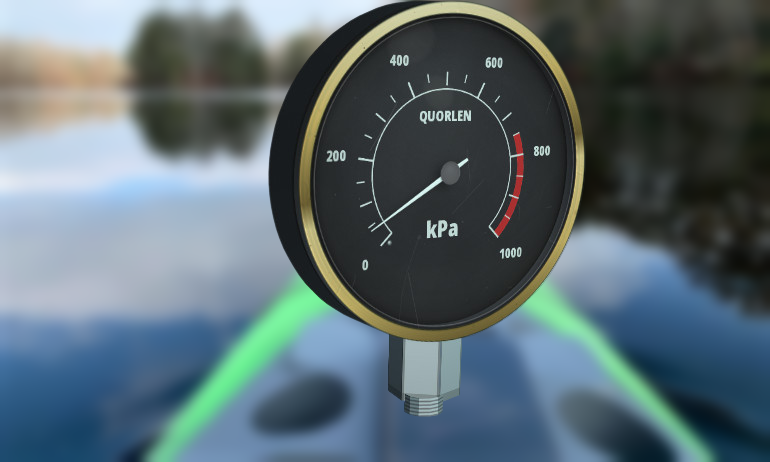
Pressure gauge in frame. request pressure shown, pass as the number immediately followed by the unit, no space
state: 50kPa
